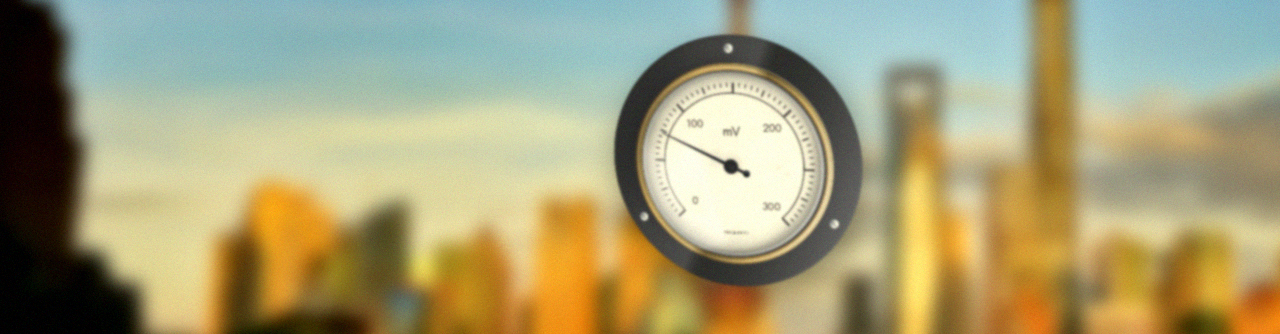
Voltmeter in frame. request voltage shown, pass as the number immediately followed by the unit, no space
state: 75mV
